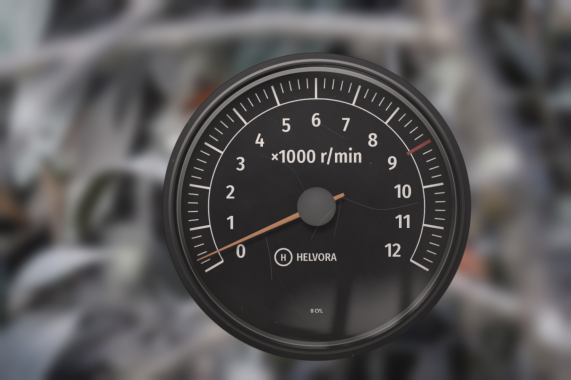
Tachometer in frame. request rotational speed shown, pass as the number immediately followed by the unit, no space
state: 300rpm
